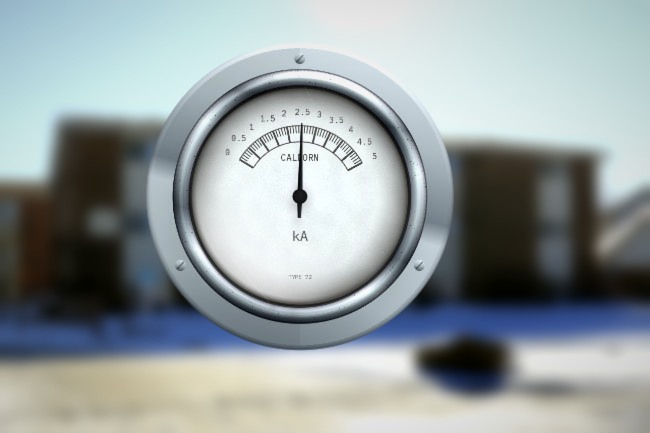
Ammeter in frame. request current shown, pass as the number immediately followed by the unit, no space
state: 2.5kA
